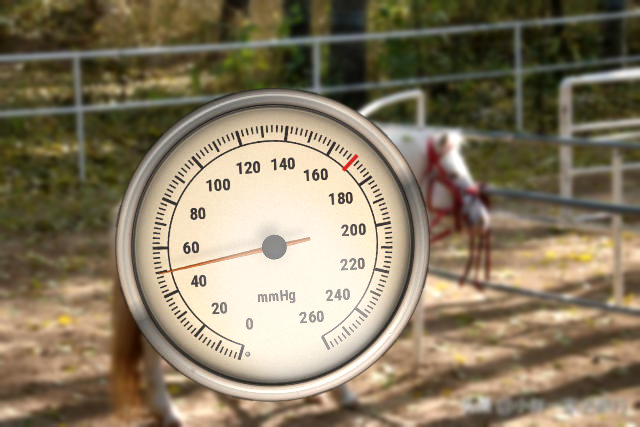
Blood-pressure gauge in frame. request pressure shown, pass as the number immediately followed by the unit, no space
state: 50mmHg
